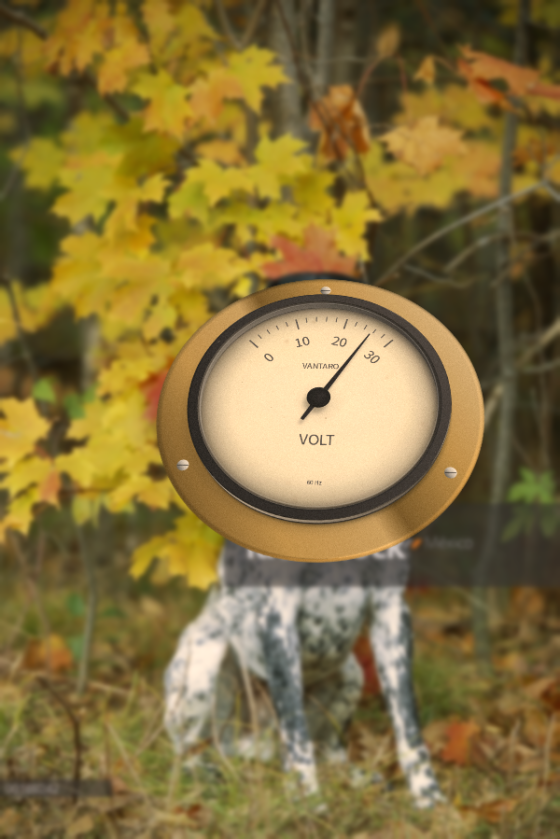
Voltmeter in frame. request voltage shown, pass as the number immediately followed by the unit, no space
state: 26V
